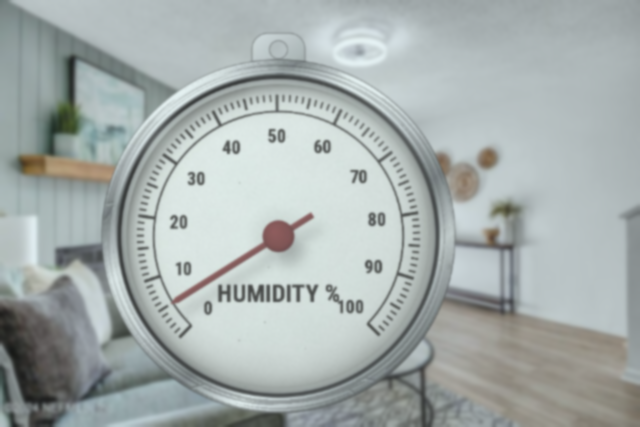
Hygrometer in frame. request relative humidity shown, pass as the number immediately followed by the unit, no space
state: 5%
